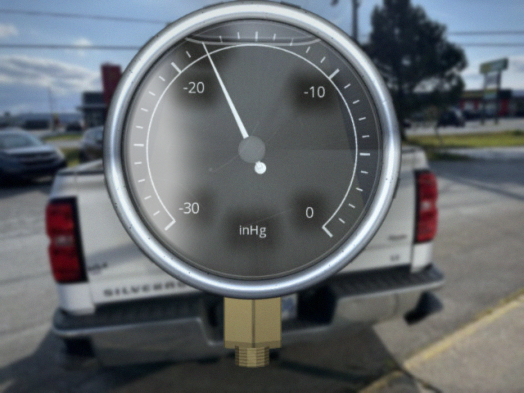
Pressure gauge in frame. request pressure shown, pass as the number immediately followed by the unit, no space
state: -18inHg
